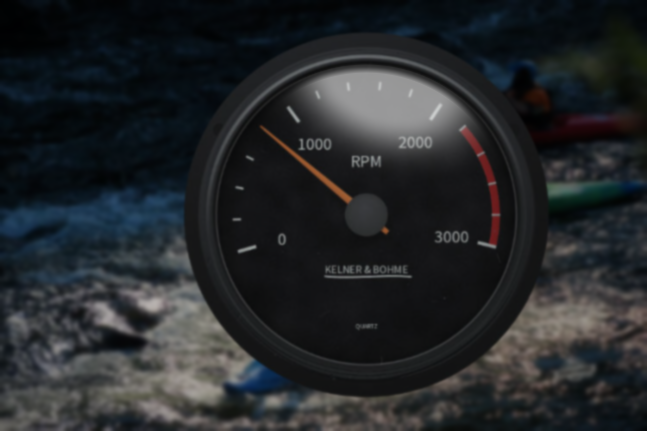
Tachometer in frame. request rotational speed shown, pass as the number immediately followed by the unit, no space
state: 800rpm
